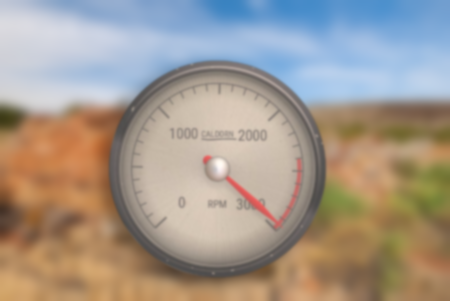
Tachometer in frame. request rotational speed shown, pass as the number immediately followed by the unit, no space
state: 2950rpm
